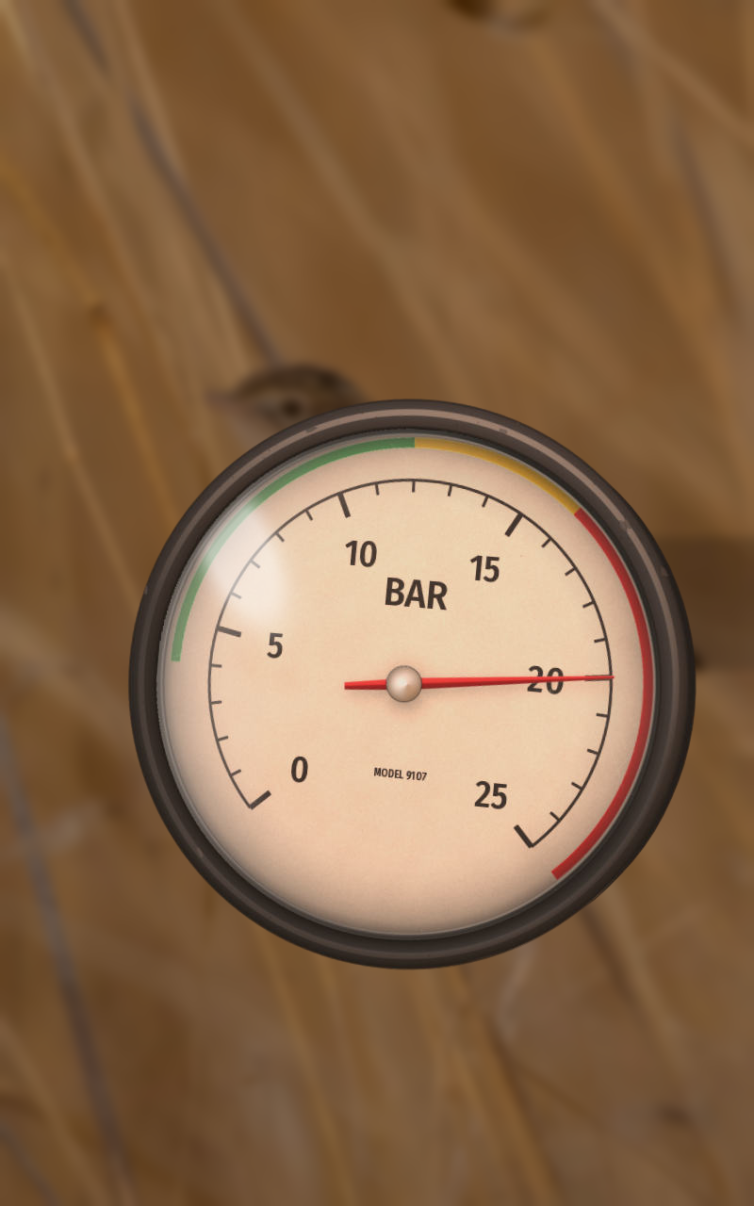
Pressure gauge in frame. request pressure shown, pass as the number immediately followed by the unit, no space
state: 20bar
